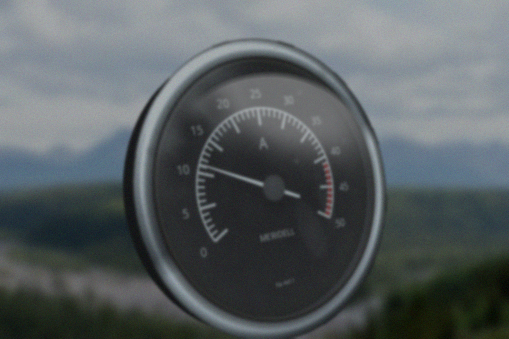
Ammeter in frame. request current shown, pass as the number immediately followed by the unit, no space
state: 11A
